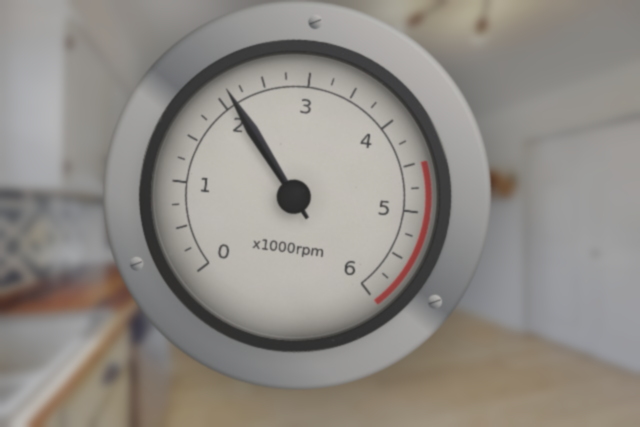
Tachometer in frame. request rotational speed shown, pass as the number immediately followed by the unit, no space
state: 2125rpm
